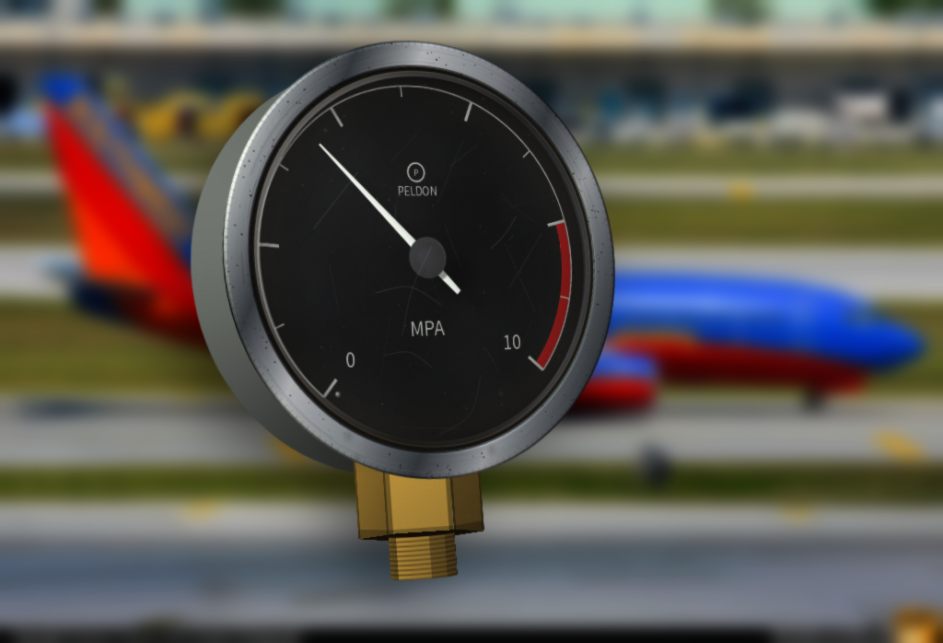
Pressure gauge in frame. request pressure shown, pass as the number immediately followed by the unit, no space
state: 3.5MPa
